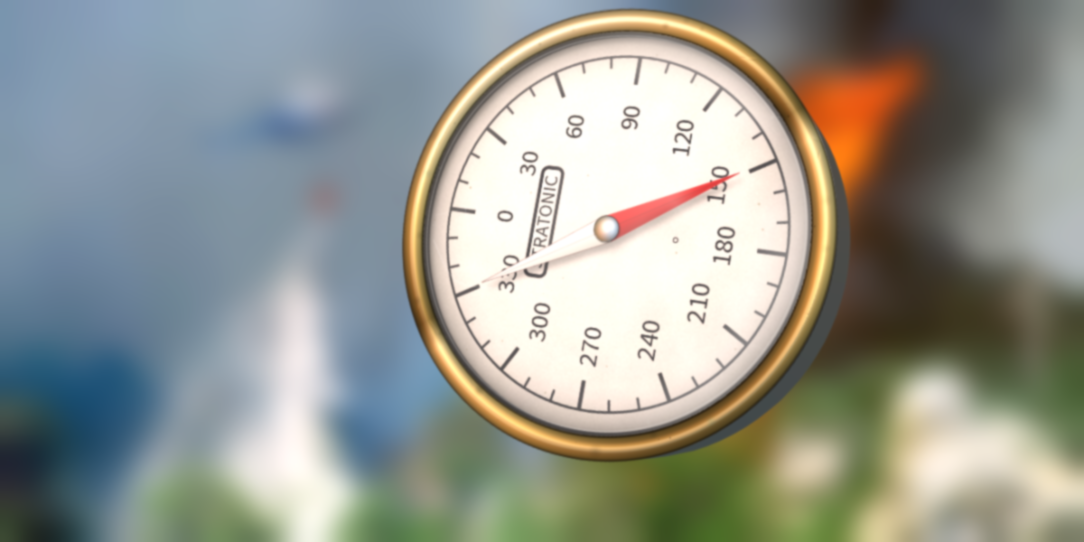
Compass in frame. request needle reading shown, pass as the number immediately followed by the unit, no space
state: 150°
